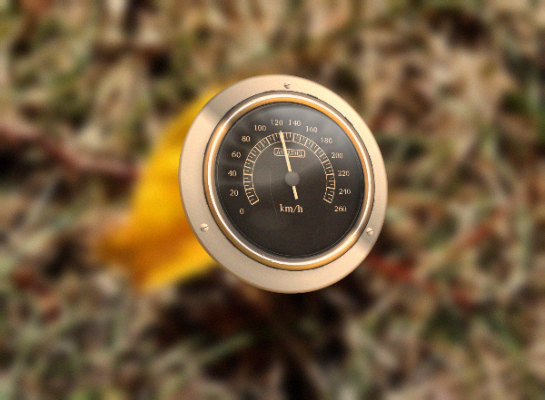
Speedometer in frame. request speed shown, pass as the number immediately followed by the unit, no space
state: 120km/h
